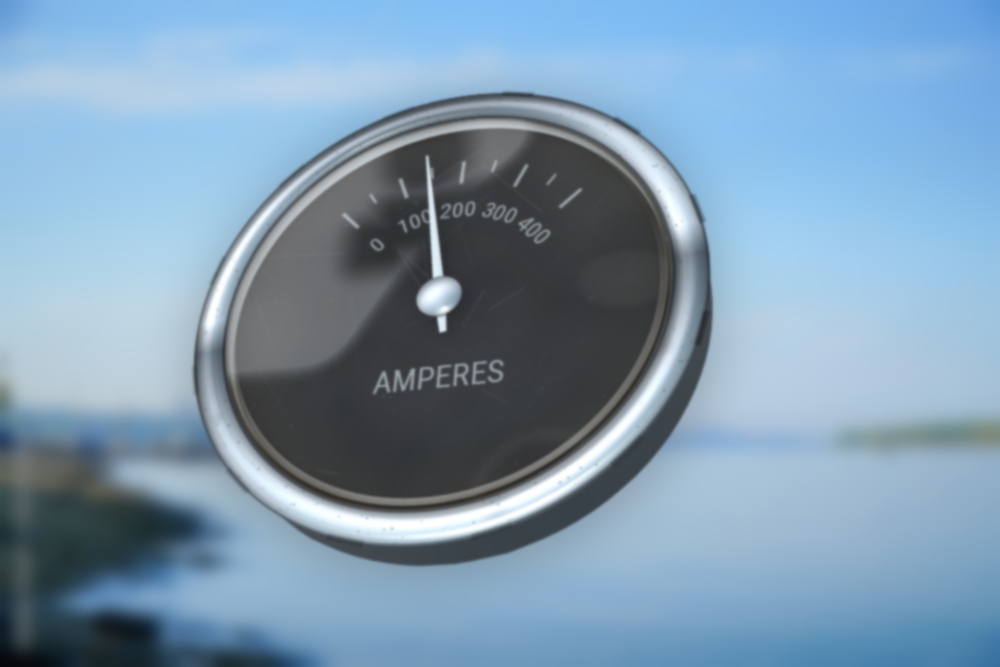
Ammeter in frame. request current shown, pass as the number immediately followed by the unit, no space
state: 150A
